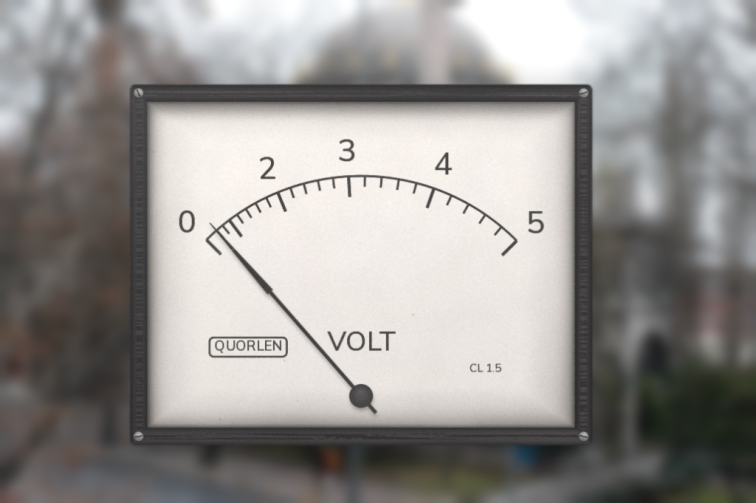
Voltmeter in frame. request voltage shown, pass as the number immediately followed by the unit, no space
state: 0.6V
